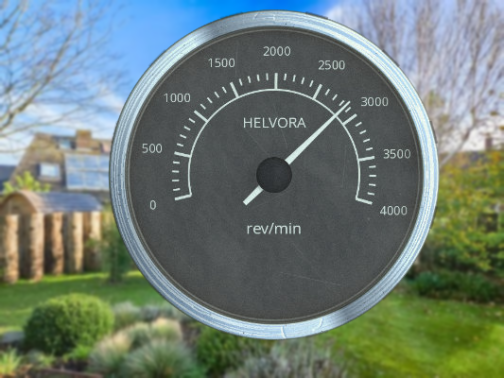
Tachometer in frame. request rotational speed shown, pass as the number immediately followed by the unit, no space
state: 2850rpm
